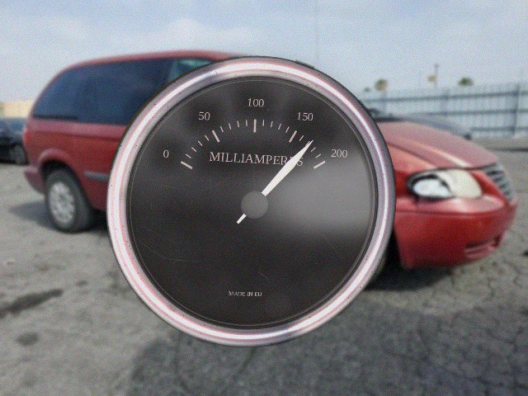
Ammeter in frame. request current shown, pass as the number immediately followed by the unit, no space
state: 170mA
